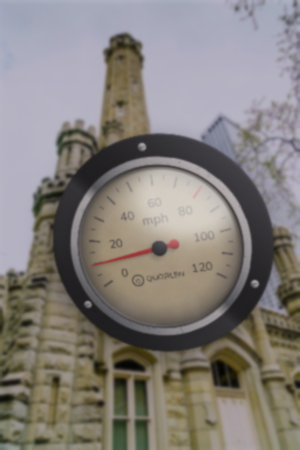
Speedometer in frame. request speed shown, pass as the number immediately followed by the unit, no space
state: 10mph
